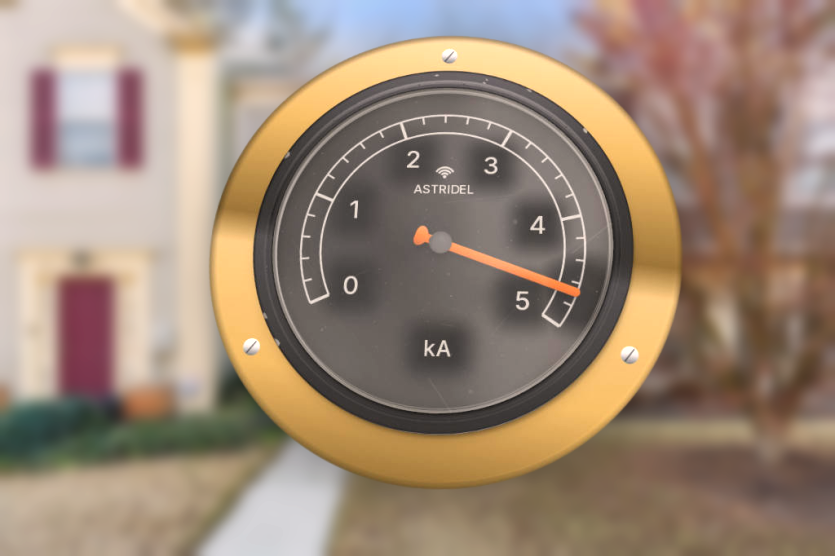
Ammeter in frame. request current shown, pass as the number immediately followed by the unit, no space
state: 4.7kA
